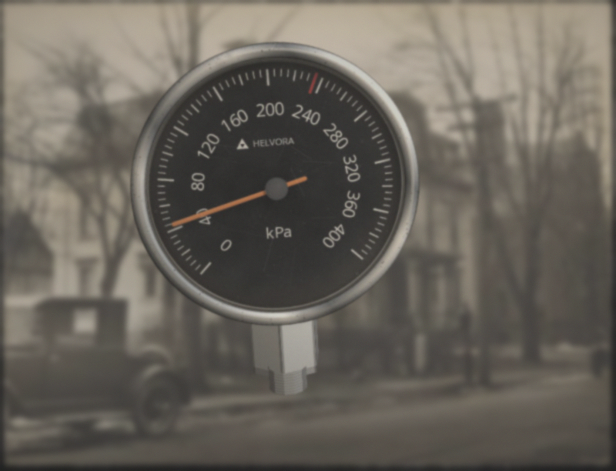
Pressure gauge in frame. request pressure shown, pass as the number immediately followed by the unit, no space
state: 45kPa
